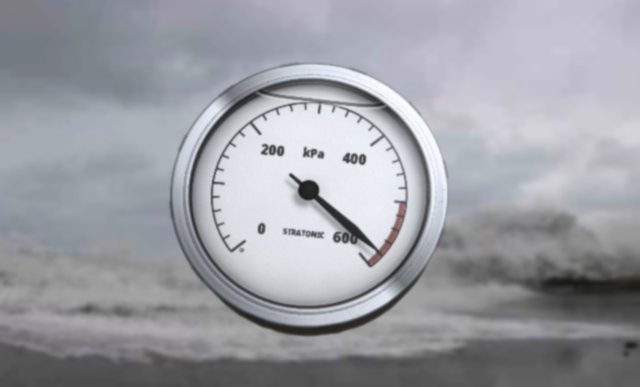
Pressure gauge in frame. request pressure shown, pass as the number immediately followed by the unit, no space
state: 580kPa
